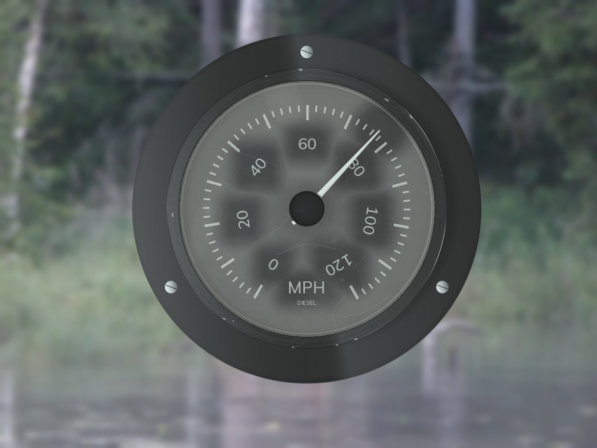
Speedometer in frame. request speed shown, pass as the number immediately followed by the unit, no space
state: 77mph
